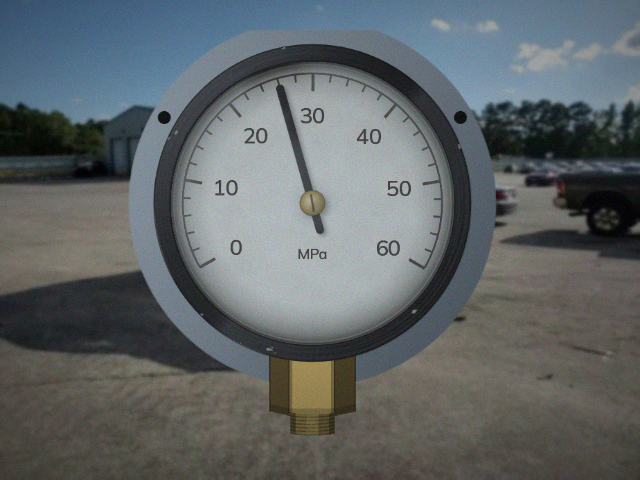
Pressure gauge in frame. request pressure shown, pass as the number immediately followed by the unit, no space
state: 26MPa
